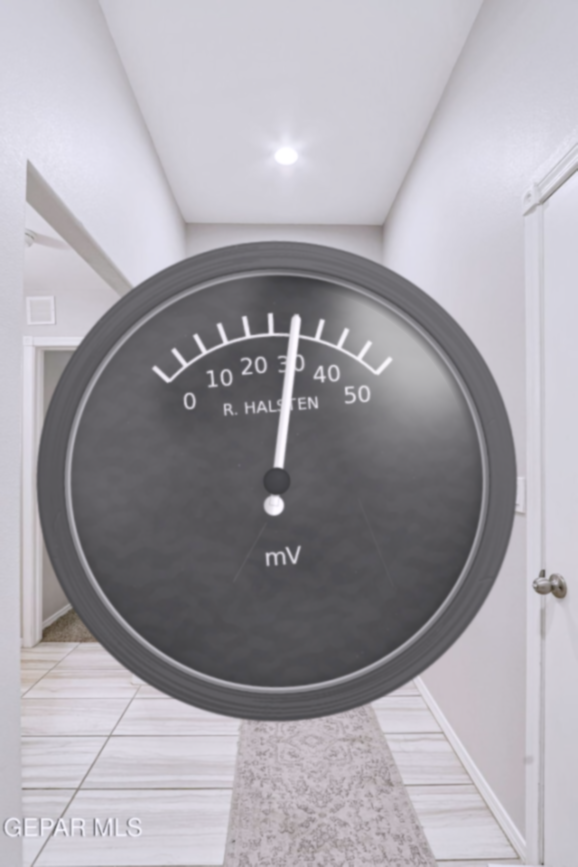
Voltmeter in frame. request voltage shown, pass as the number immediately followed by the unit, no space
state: 30mV
